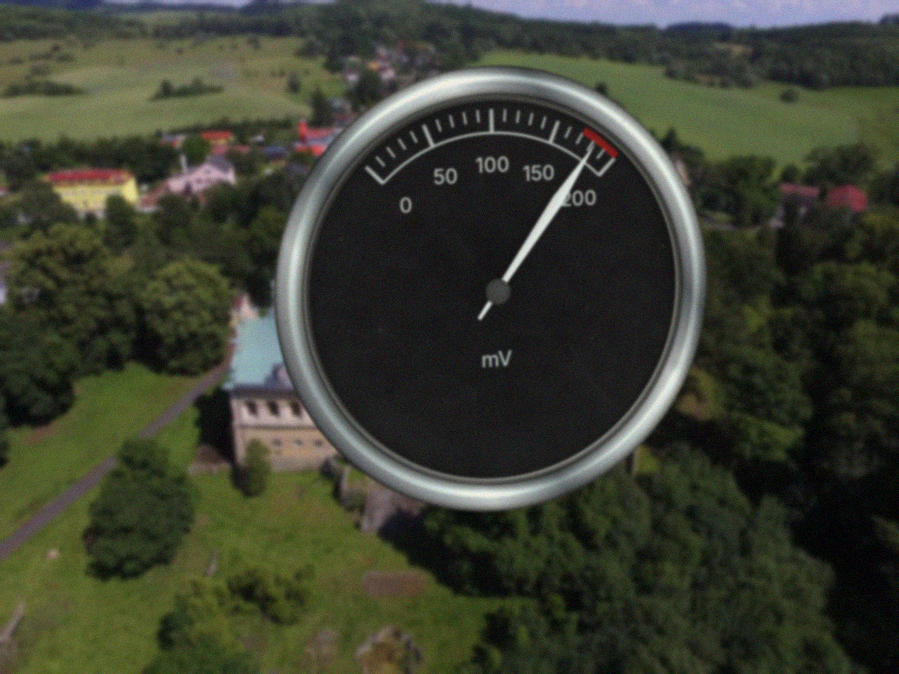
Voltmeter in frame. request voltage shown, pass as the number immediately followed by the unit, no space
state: 180mV
